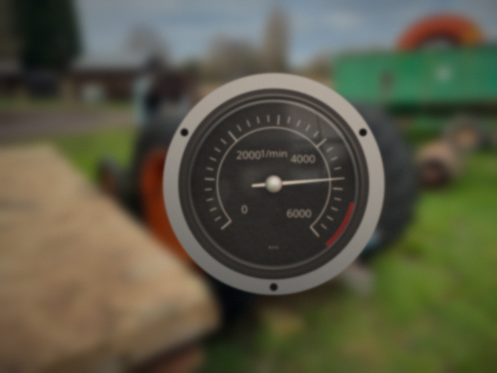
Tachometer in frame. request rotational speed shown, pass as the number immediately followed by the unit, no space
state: 4800rpm
